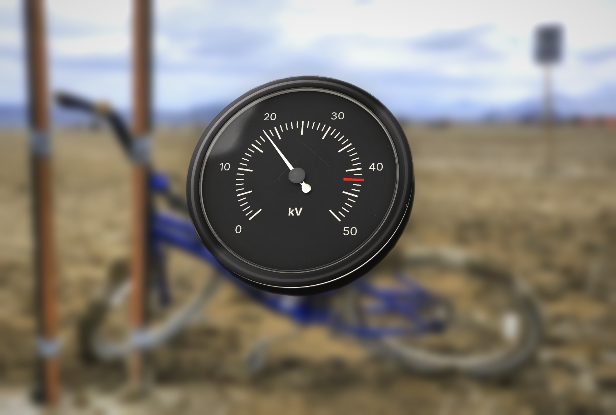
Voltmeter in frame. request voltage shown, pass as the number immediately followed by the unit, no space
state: 18kV
